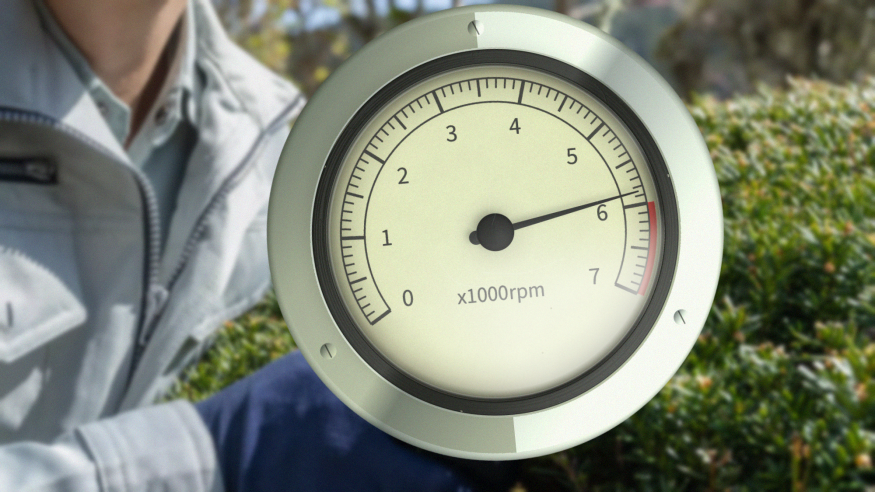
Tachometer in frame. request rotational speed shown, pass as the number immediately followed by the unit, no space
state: 5850rpm
